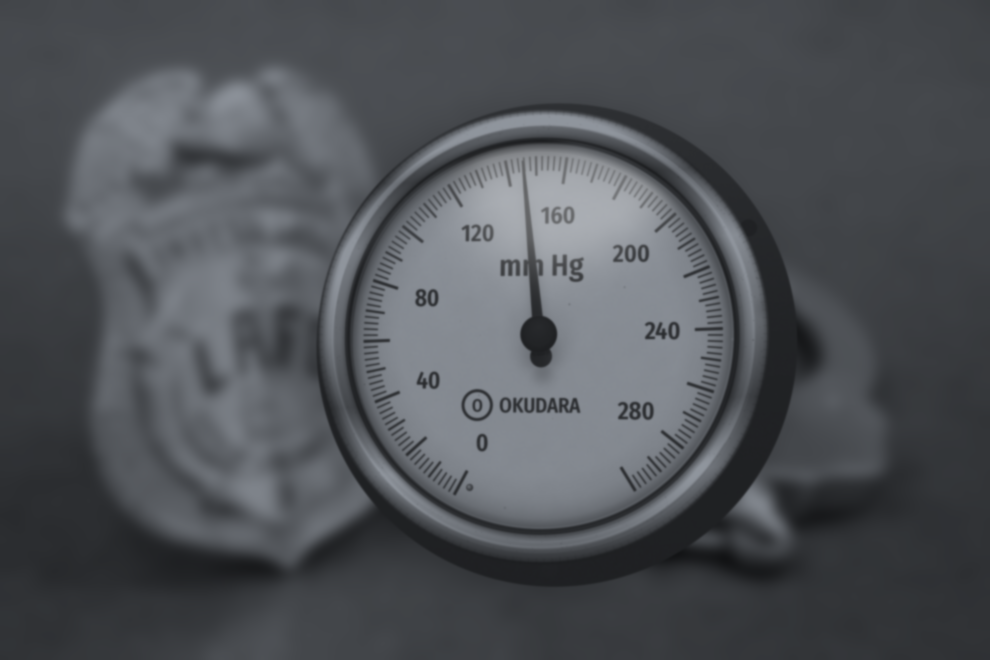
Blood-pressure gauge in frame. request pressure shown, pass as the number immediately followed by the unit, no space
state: 146mmHg
